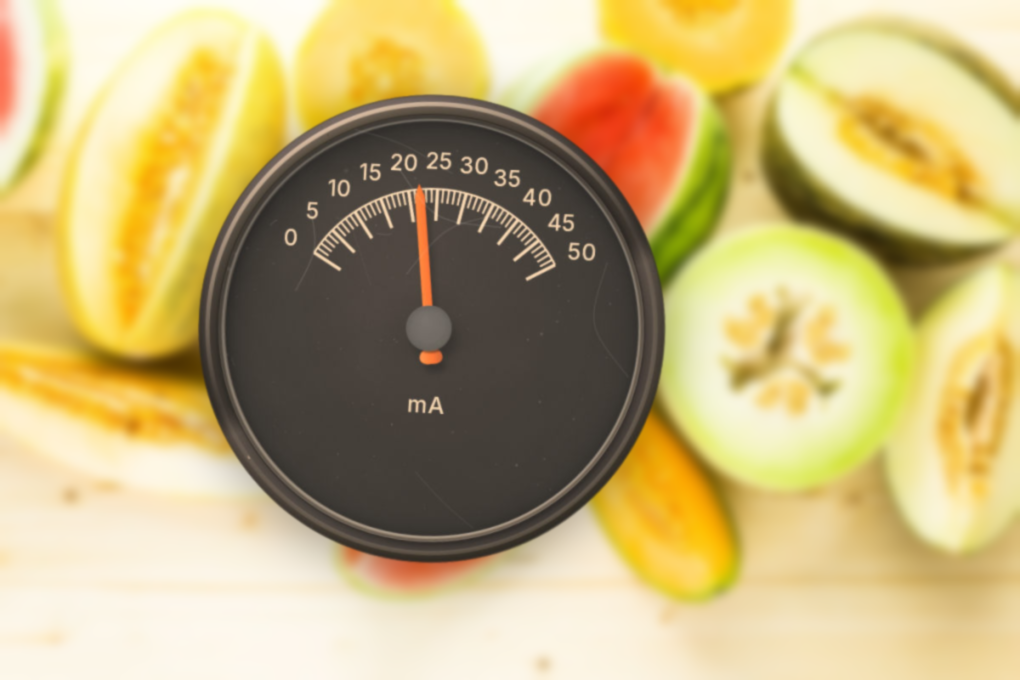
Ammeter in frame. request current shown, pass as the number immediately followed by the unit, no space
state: 22mA
